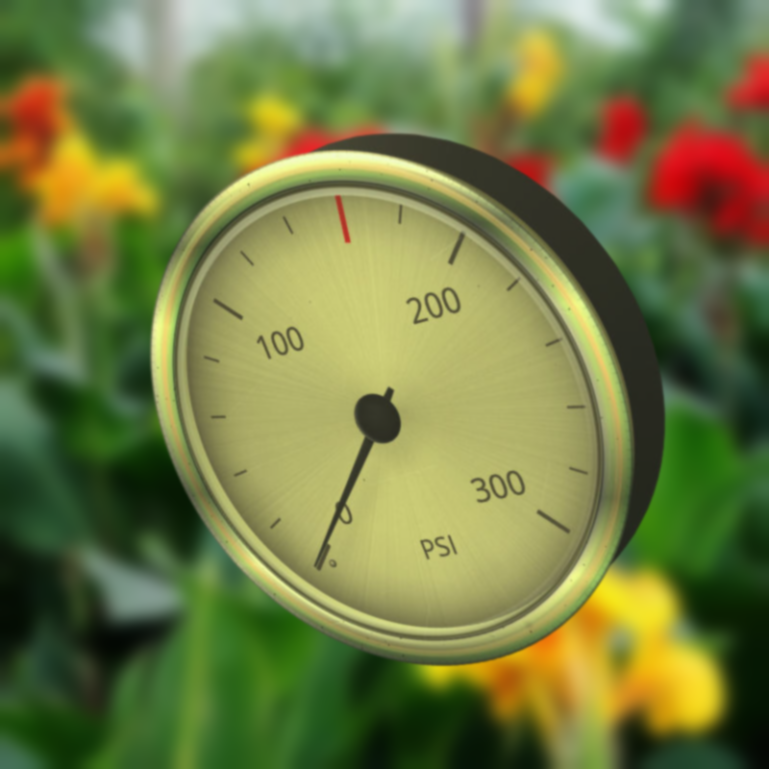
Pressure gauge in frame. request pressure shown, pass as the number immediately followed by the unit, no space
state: 0psi
